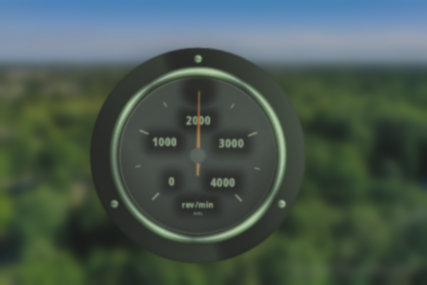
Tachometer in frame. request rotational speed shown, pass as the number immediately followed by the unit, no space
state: 2000rpm
